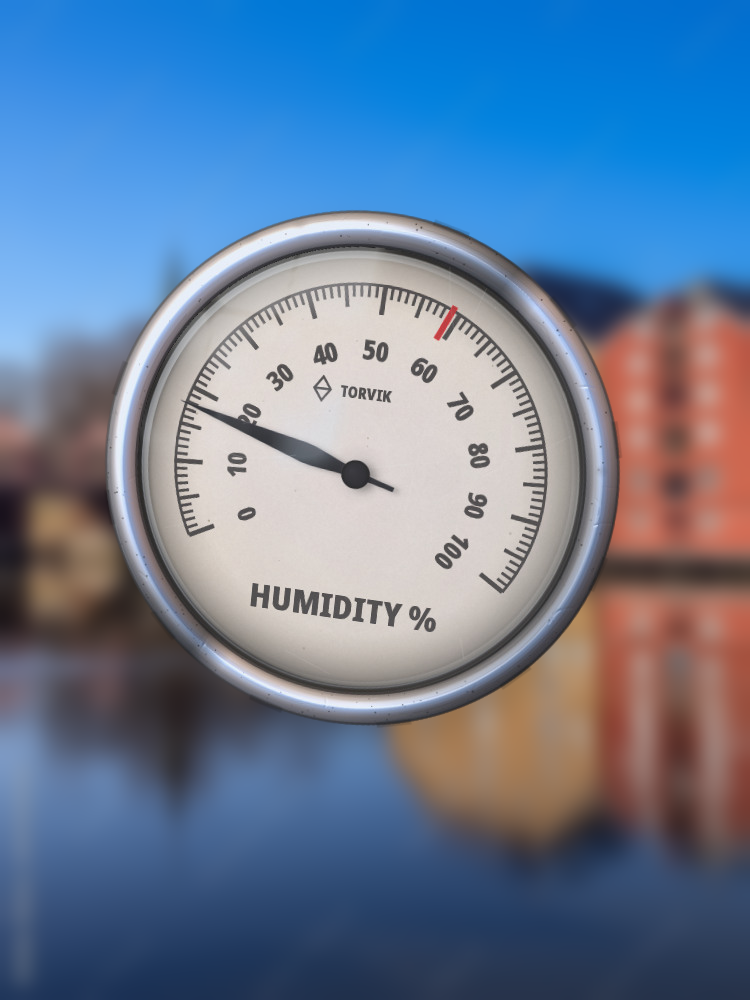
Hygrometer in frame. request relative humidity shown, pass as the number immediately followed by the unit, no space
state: 18%
